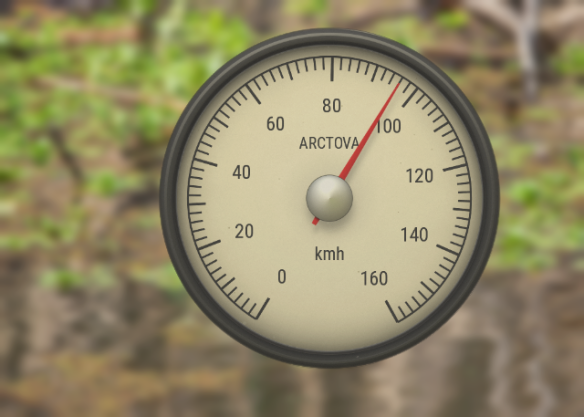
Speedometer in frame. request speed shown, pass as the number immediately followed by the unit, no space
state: 96km/h
